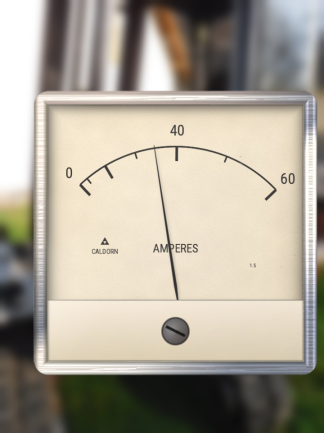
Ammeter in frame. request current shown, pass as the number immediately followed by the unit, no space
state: 35A
